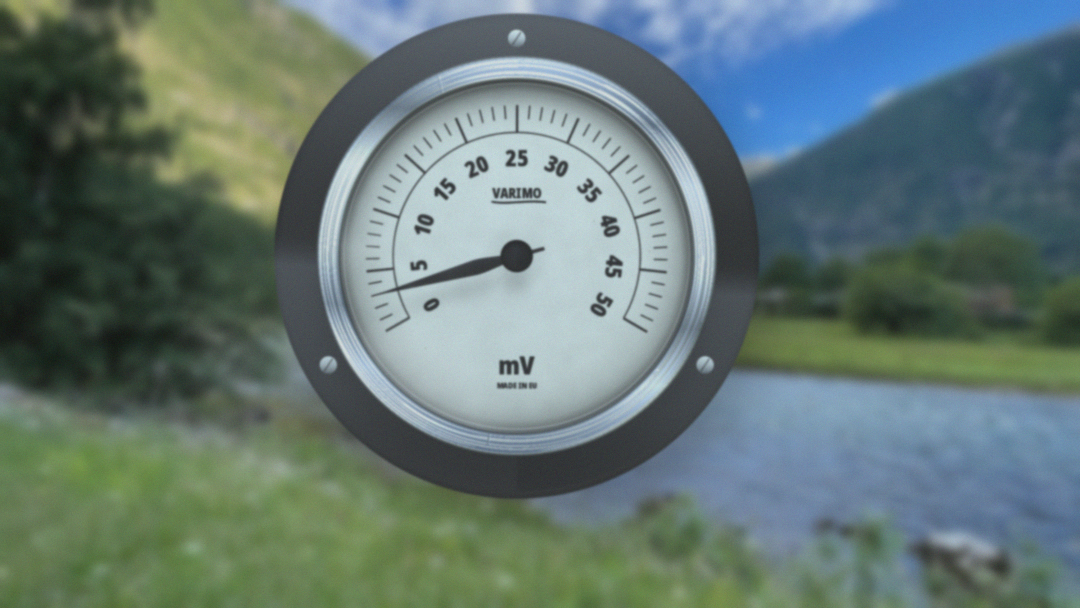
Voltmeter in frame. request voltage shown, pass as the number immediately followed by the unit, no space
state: 3mV
